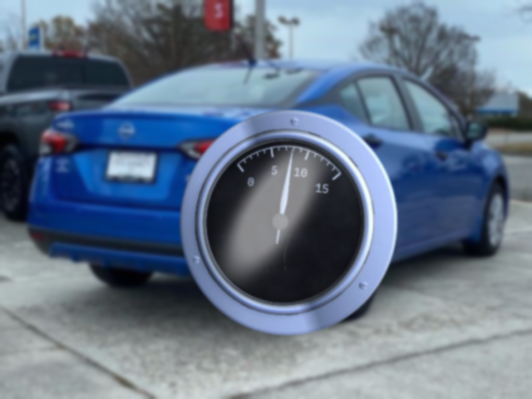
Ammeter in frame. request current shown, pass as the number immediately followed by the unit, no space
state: 8A
